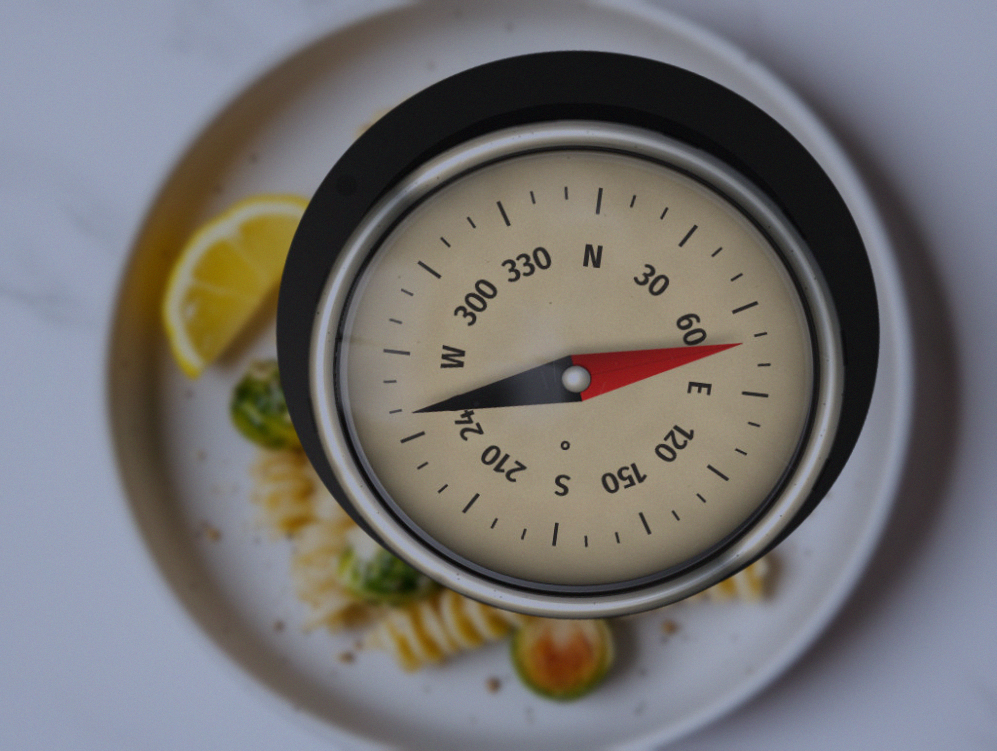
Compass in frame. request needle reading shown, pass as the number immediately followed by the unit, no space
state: 70°
